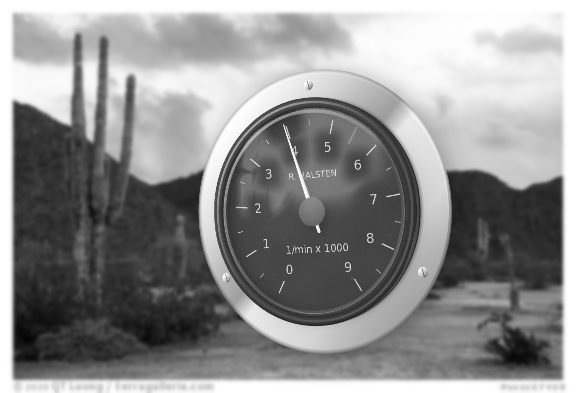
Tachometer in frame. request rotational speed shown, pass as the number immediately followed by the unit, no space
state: 4000rpm
